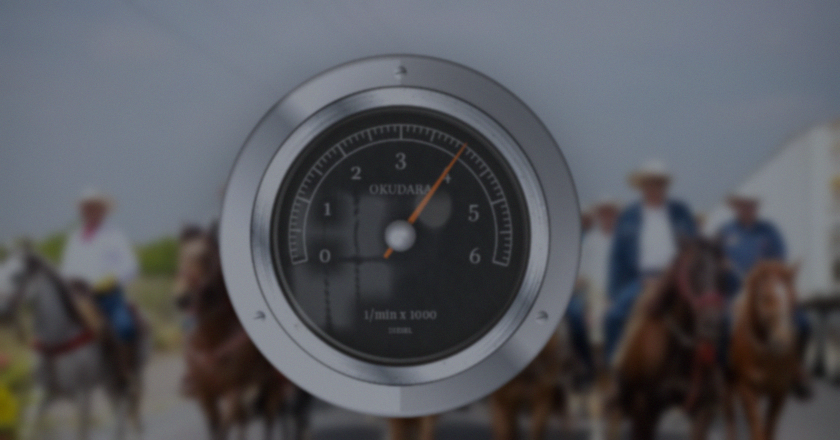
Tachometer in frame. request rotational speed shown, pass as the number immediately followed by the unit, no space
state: 4000rpm
